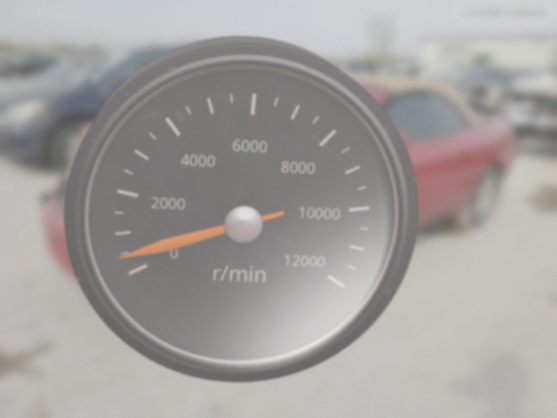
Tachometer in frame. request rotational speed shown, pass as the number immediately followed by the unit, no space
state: 500rpm
